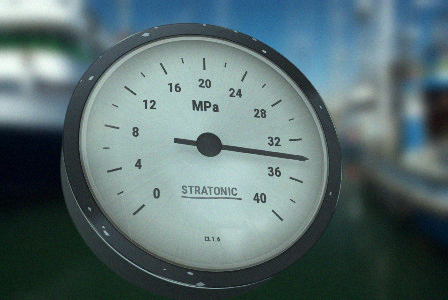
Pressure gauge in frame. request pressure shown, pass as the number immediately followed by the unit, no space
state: 34MPa
